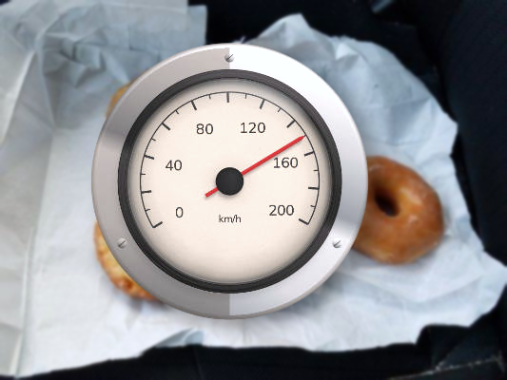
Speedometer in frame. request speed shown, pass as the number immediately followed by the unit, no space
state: 150km/h
